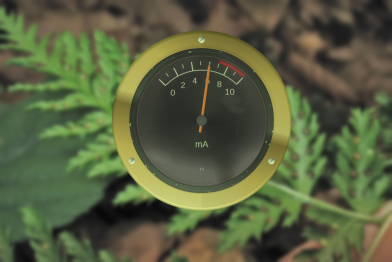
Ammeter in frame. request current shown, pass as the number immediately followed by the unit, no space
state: 6mA
